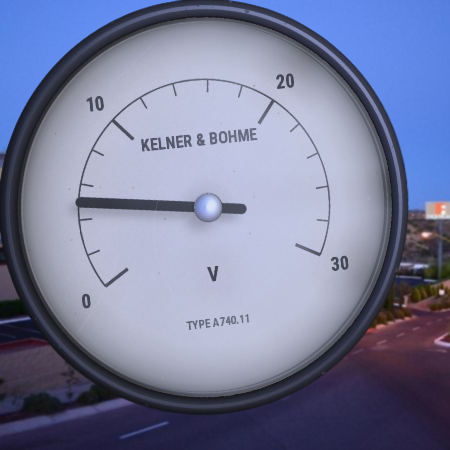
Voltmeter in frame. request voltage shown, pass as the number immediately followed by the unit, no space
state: 5V
